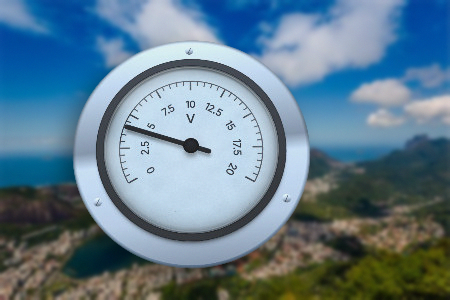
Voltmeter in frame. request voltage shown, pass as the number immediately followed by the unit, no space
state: 4V
